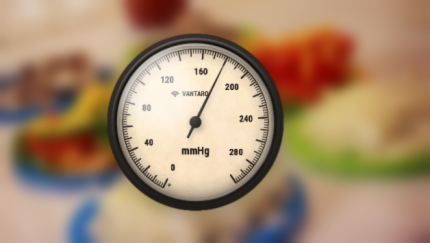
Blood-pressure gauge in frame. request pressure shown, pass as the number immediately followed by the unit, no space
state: 180mmHg
